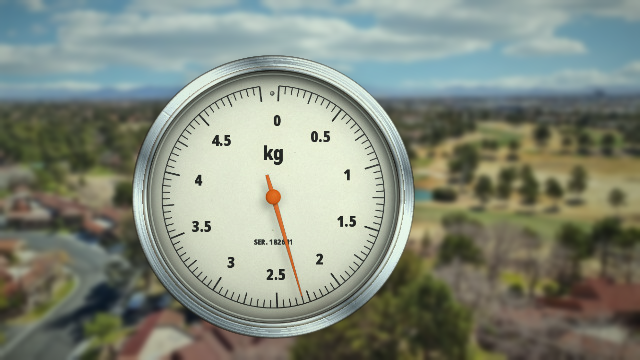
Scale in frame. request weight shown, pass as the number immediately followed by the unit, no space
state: 2.3kg
